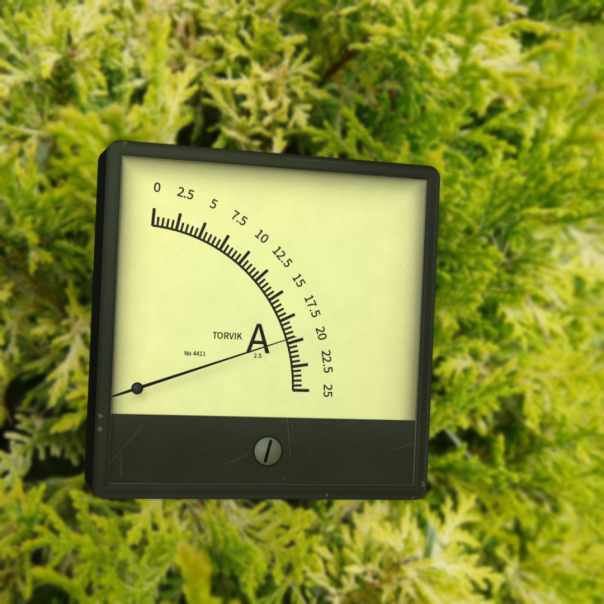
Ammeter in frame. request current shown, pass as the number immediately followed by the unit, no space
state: 19.5A
